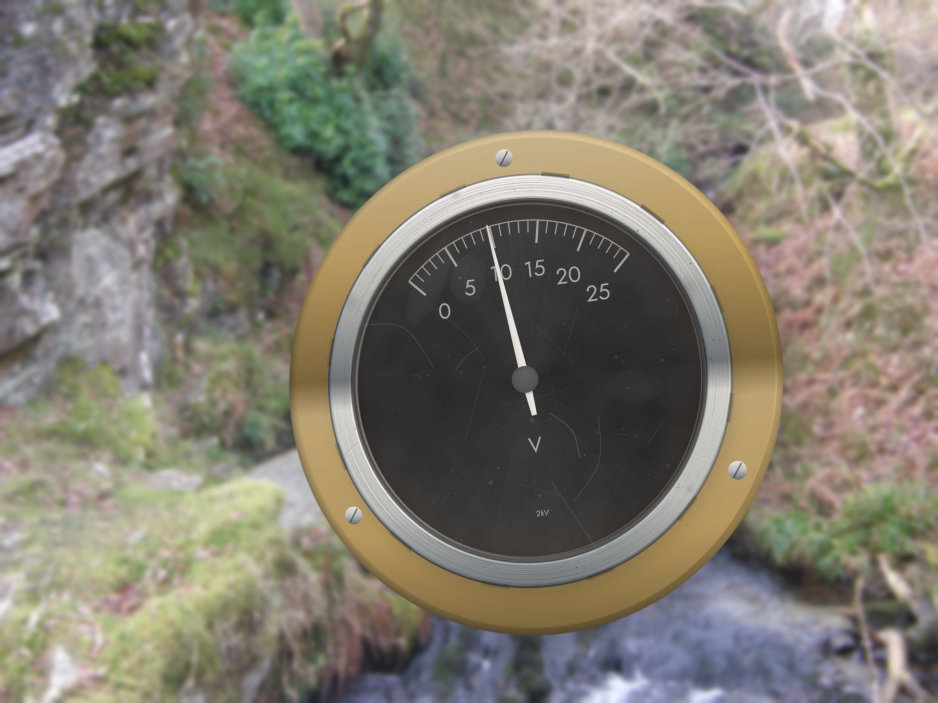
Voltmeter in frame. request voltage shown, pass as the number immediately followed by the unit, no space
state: 10V
